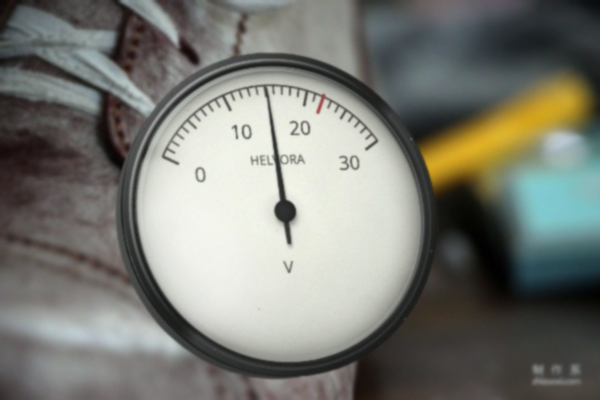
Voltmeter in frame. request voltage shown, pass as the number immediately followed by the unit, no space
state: 15V
